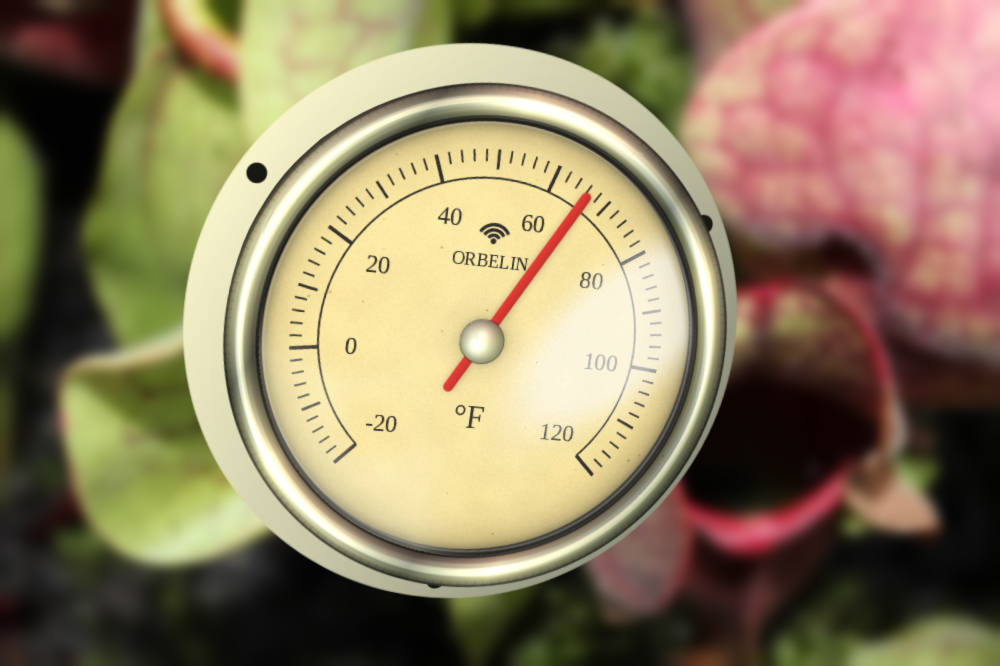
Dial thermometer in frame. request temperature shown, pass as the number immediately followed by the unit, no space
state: 66°F
